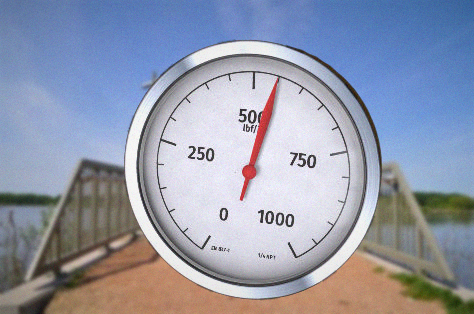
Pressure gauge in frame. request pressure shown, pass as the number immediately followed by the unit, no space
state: 550psi
